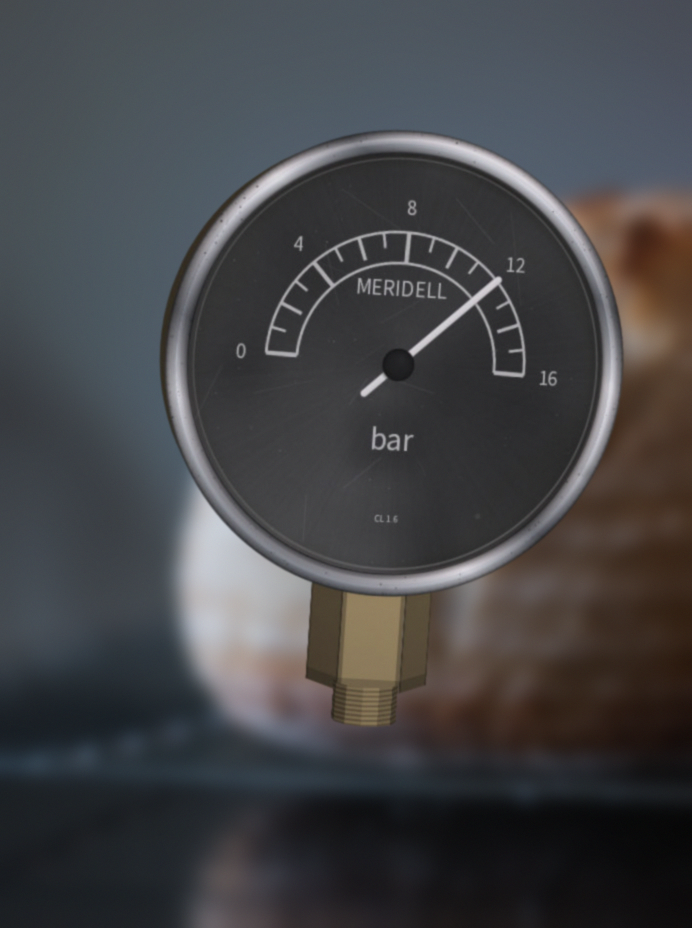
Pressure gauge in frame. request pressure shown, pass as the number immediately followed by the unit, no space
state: 12bar
